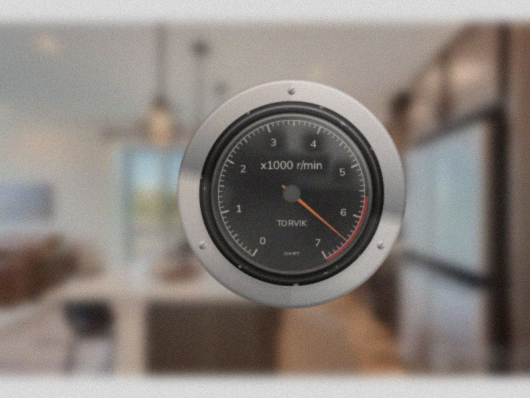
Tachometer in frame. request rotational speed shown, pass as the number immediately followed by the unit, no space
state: 6500rpm
